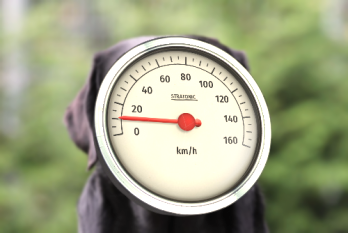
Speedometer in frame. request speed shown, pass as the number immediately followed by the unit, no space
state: 10km/h
